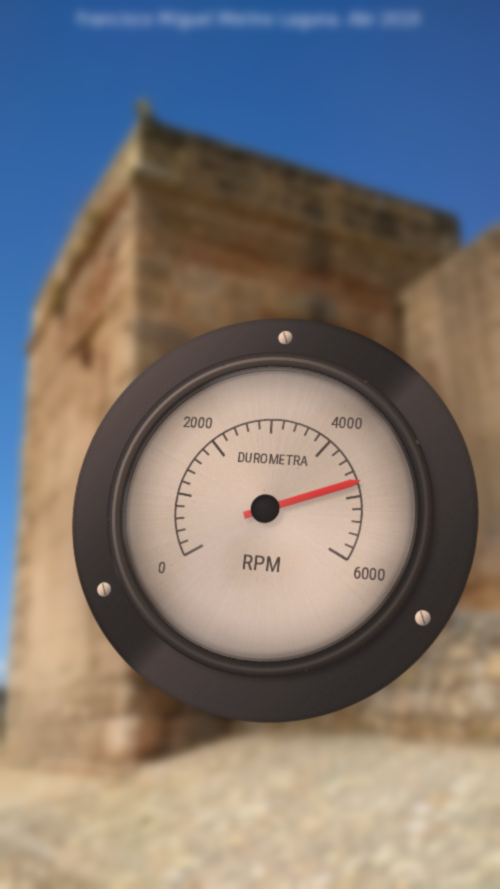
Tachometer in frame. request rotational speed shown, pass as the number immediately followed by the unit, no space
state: 4800rpm
